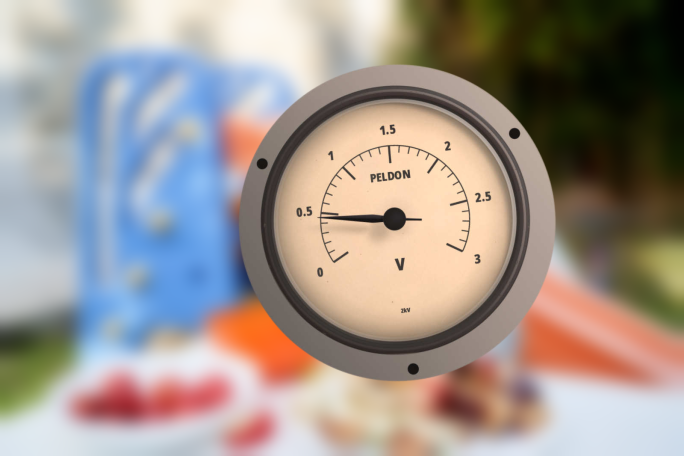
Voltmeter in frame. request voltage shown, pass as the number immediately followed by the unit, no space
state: 0.45V
